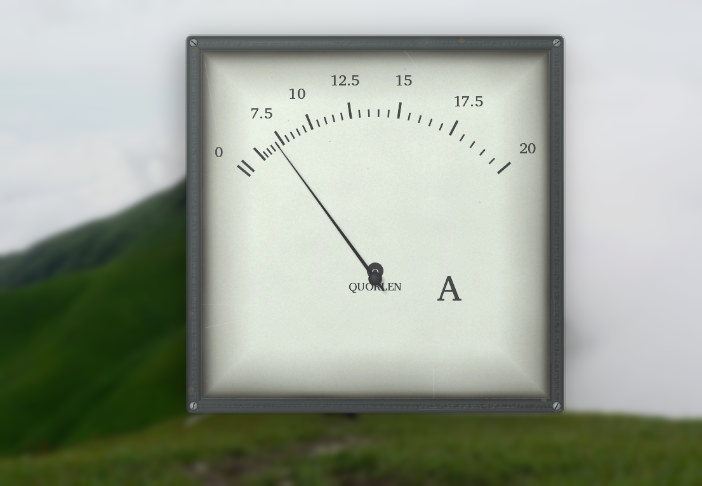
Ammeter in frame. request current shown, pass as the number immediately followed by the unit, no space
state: 7A
